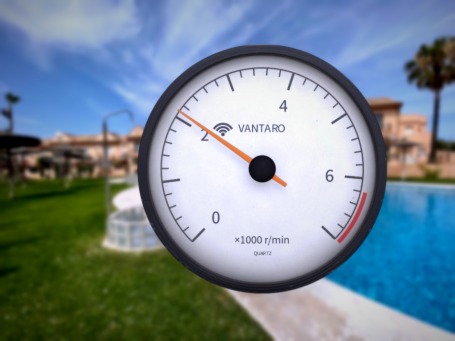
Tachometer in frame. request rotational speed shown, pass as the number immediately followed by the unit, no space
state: 2100rpm
